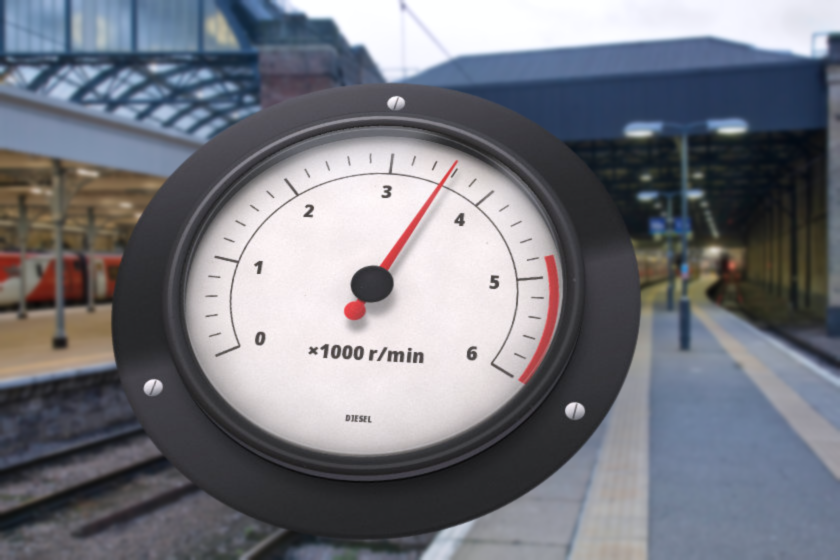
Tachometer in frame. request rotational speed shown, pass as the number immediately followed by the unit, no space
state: 3600rpm
